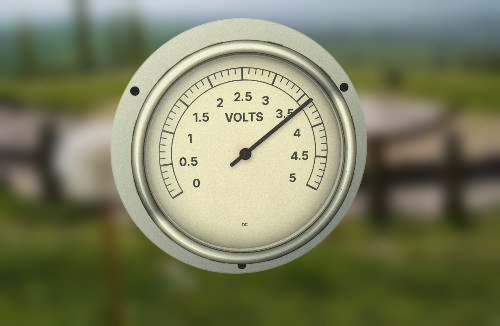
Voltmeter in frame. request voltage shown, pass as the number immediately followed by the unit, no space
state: 3.6V
